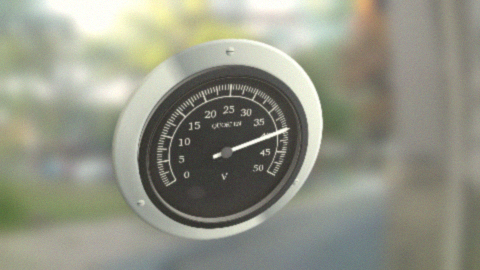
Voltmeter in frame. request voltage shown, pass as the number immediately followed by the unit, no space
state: 40V
